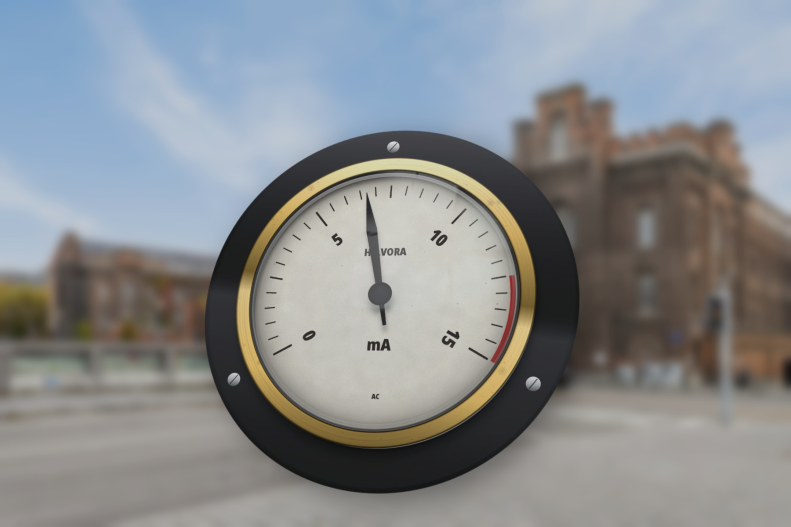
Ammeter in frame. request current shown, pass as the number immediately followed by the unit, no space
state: 6.75mA
